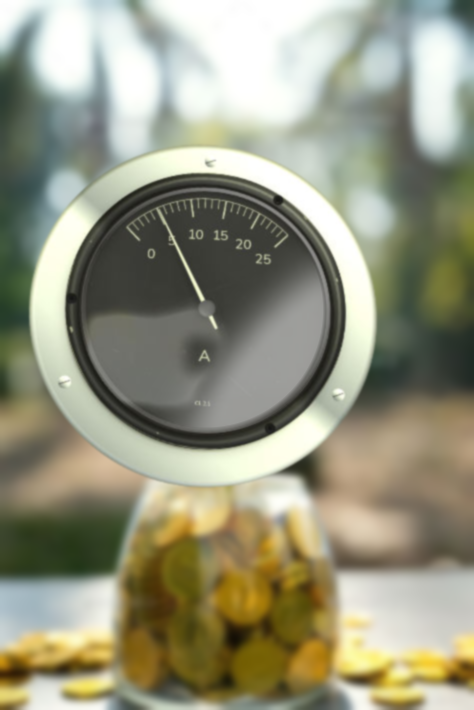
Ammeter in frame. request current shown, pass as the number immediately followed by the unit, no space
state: 5A
